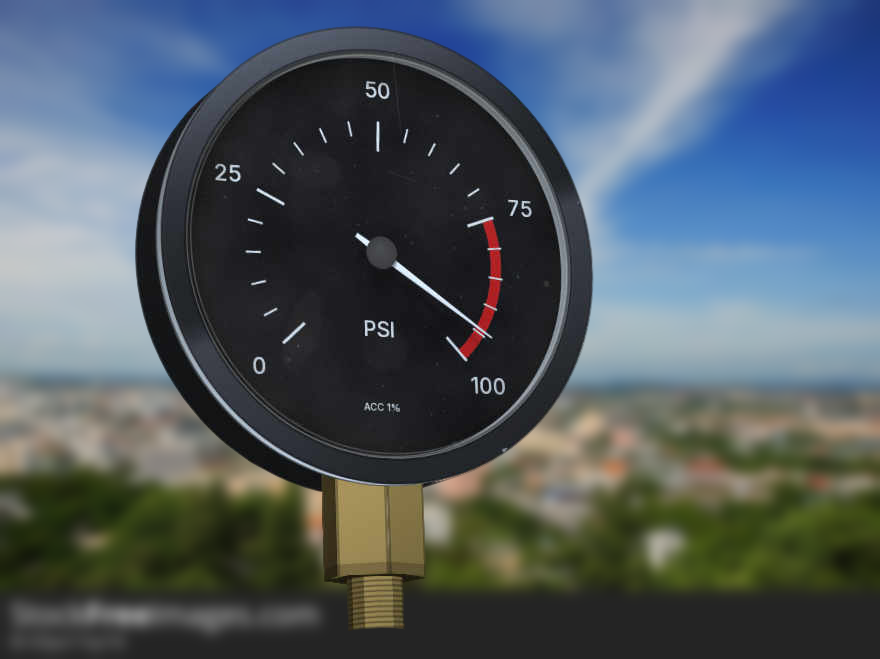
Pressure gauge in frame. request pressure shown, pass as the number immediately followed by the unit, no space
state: 95psi
